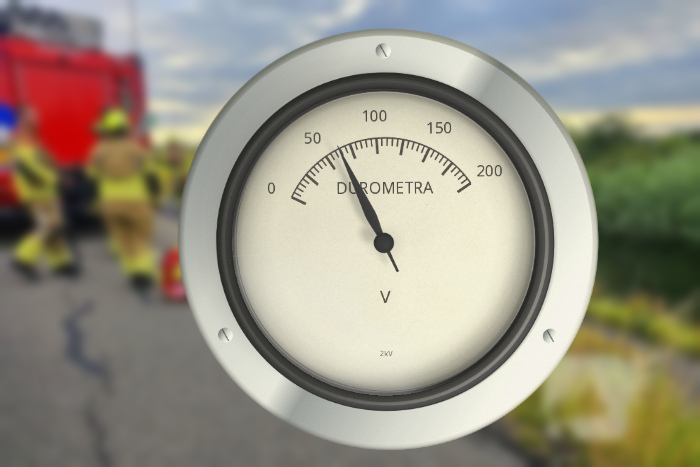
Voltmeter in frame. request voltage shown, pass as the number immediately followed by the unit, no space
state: 65V
